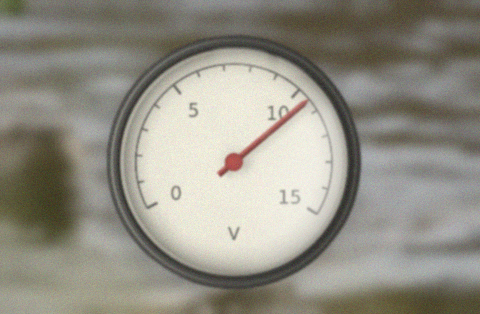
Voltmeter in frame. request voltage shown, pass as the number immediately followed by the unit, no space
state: 10.5V
